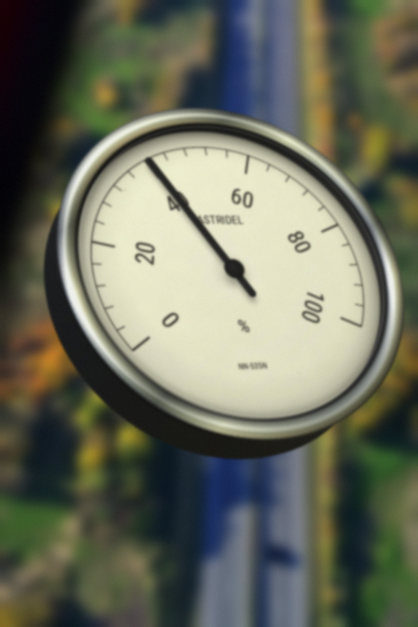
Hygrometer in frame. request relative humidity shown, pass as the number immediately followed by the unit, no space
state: 40%
